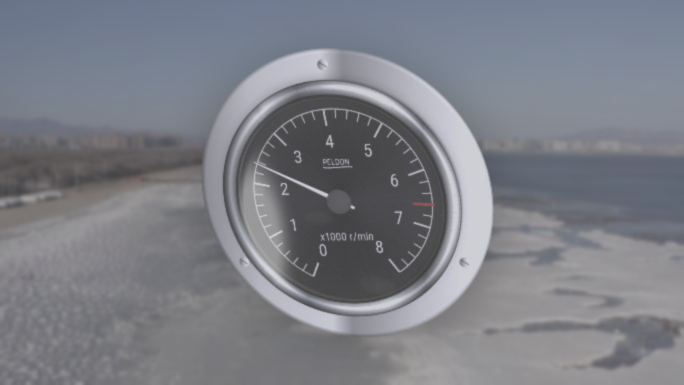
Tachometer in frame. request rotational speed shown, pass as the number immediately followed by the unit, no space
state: 2400rpm
